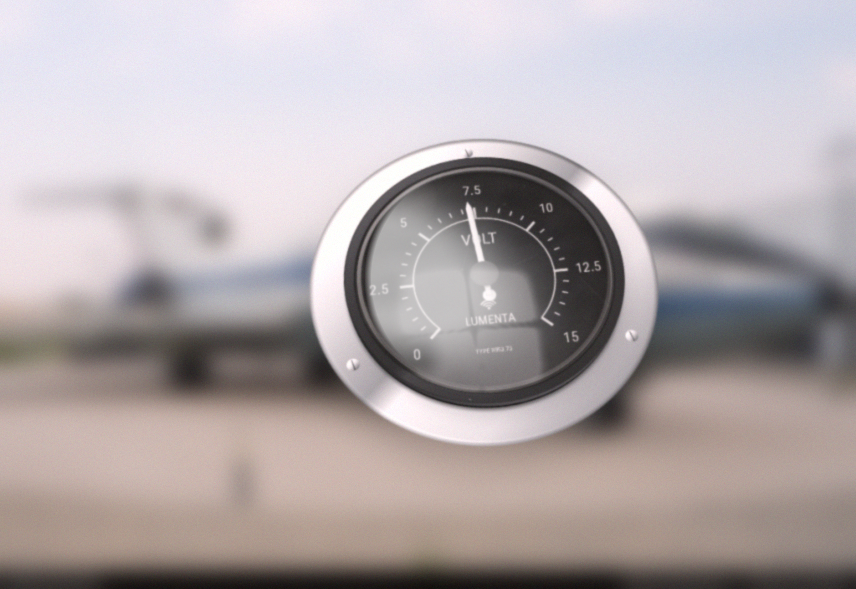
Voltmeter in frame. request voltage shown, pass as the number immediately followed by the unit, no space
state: 7.25V
